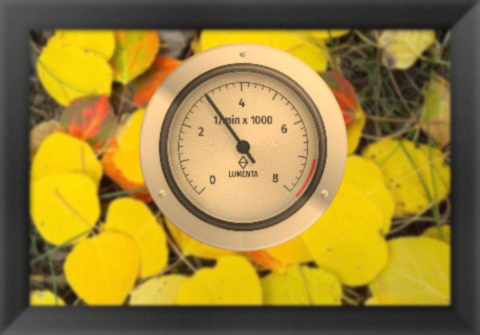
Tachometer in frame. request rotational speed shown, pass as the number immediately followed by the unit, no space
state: 3000rpm
